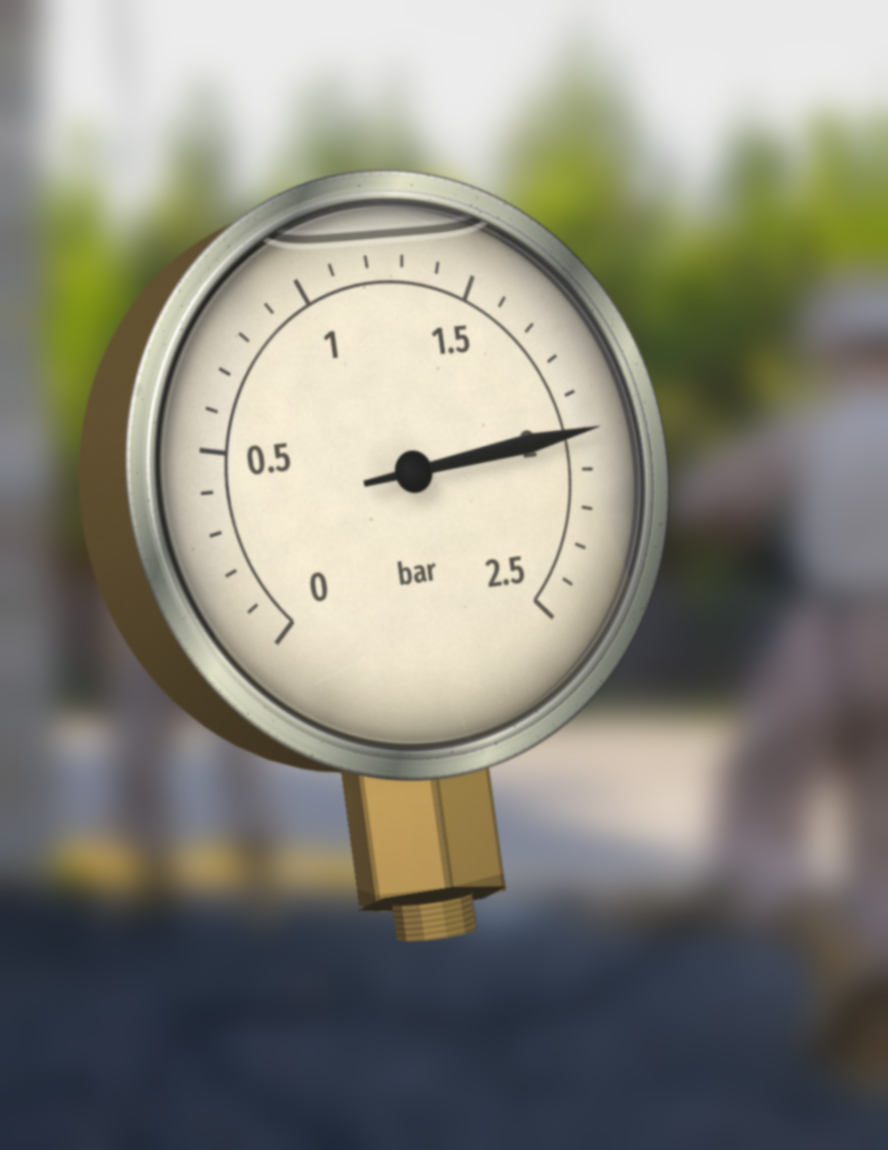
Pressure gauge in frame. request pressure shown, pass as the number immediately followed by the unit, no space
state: 2bar
